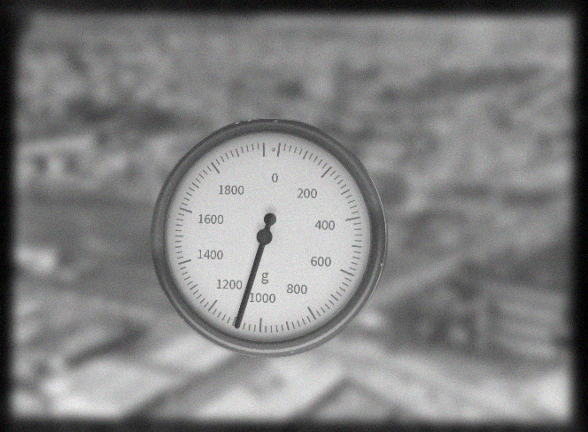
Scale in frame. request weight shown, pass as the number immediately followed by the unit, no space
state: 1080g
